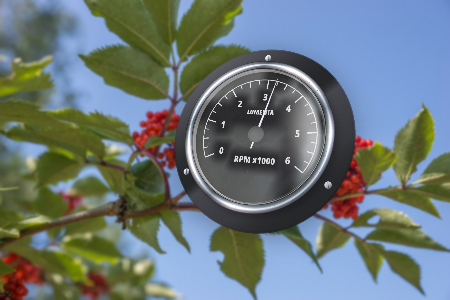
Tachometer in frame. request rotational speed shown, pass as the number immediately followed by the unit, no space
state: 3250rpm
